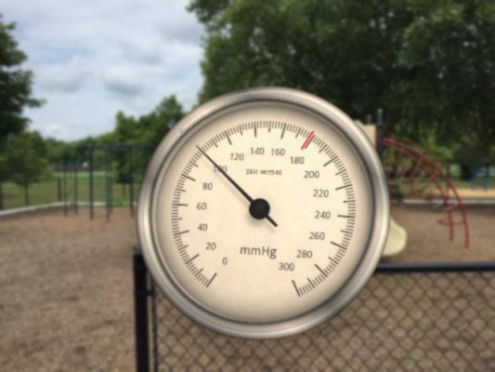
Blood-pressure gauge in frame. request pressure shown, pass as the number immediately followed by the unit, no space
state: 100mmHg
